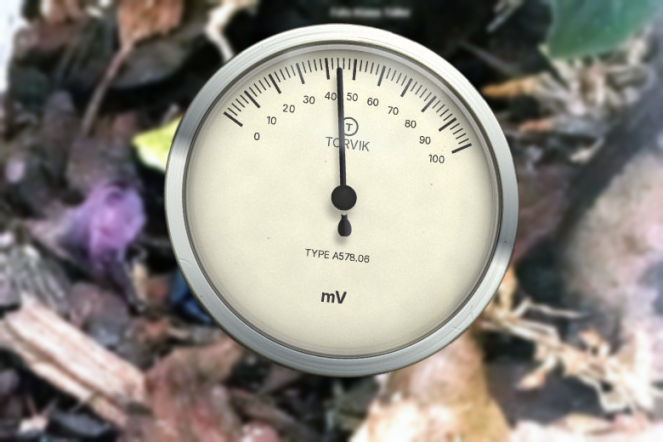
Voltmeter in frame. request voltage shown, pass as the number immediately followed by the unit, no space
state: 44mV
